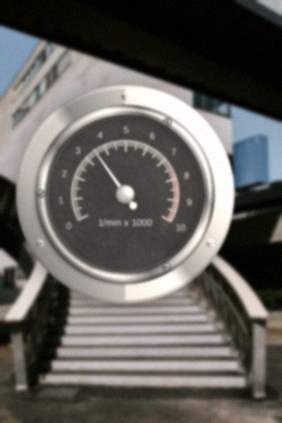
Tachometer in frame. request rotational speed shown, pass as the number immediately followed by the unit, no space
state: 3500rpm
